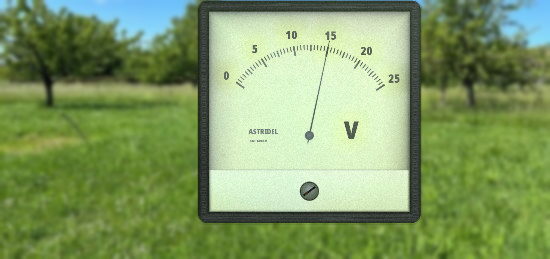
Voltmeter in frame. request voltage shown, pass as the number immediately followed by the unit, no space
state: 15V
